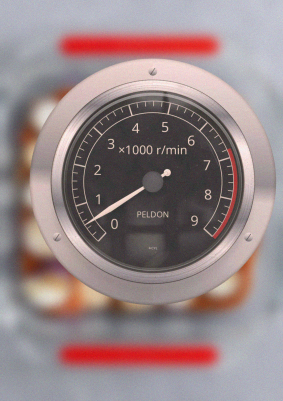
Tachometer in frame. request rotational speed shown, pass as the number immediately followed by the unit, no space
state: 500rpm
